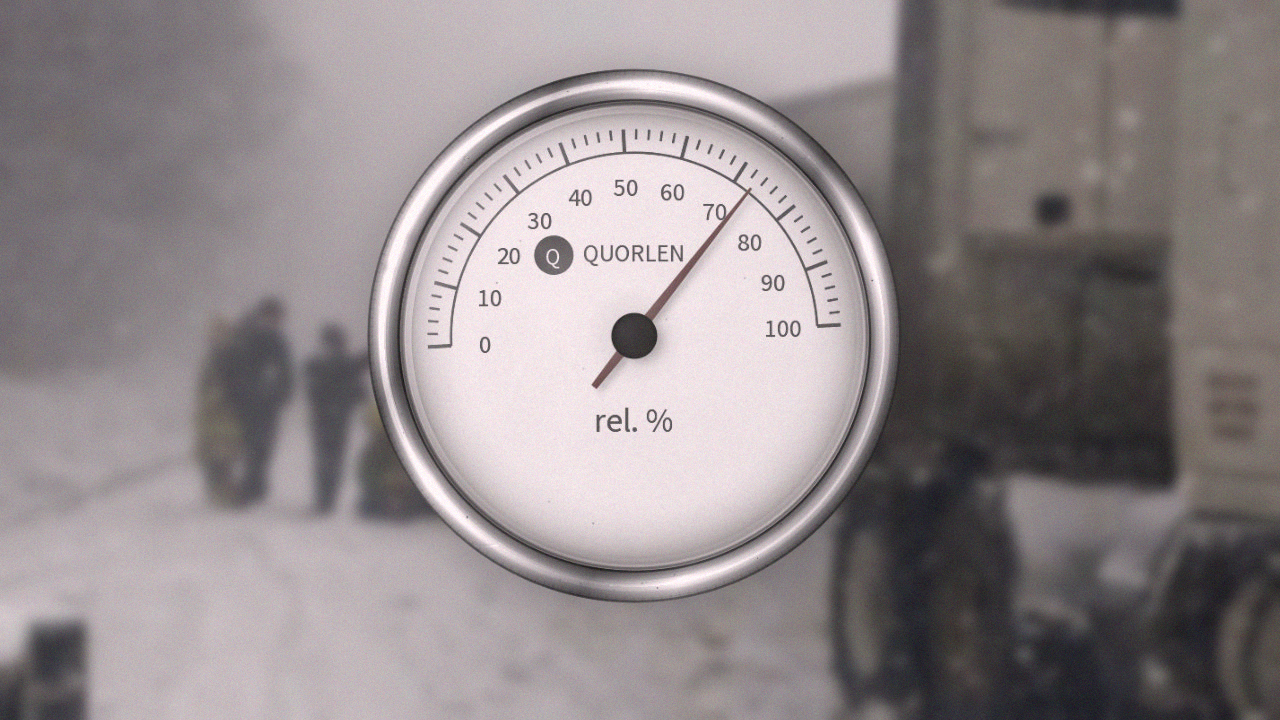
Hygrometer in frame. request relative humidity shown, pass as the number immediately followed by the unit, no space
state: 73%
